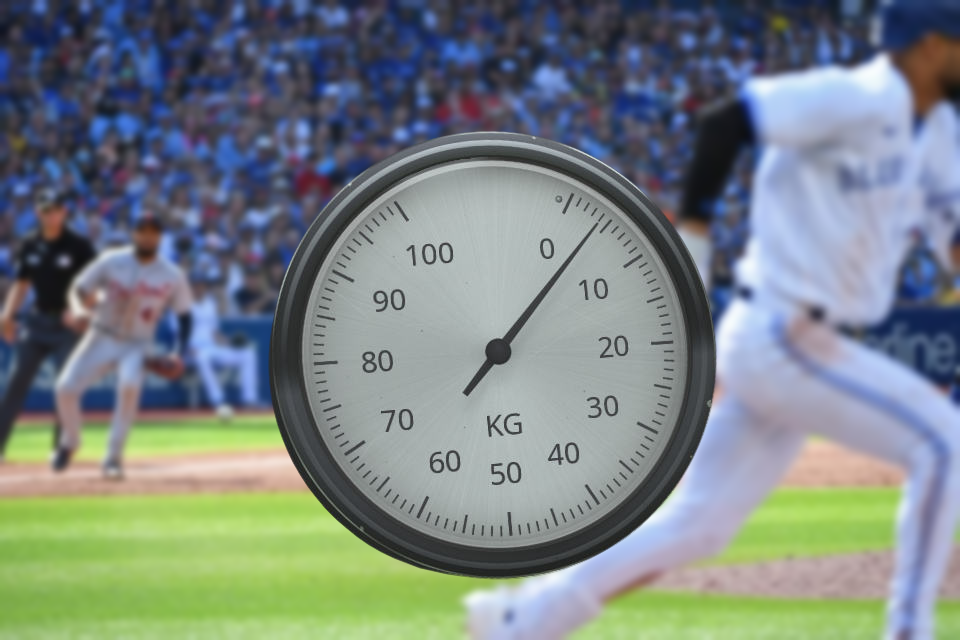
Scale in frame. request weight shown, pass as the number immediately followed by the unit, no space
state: 4kg
